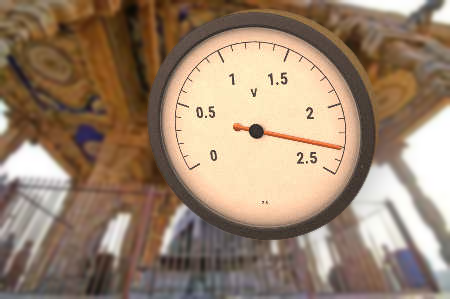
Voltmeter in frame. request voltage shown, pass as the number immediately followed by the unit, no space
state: 2.3V
